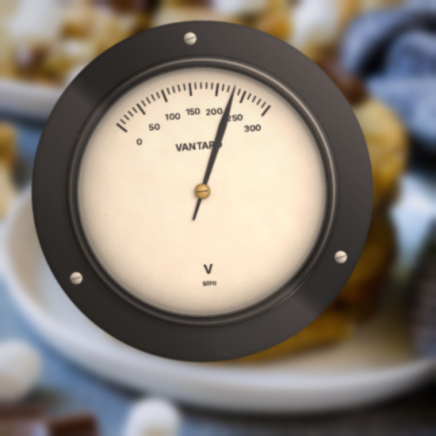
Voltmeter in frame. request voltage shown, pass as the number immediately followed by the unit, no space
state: 230V
